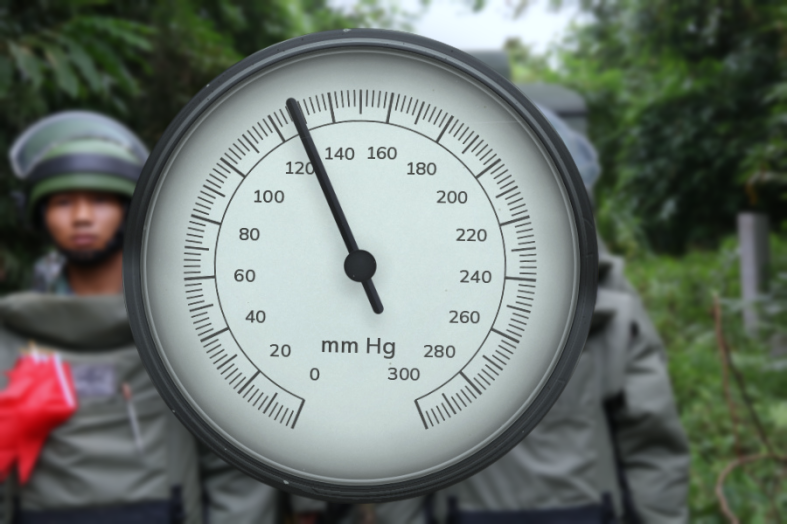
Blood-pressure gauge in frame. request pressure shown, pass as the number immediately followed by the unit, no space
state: 128mmHg
